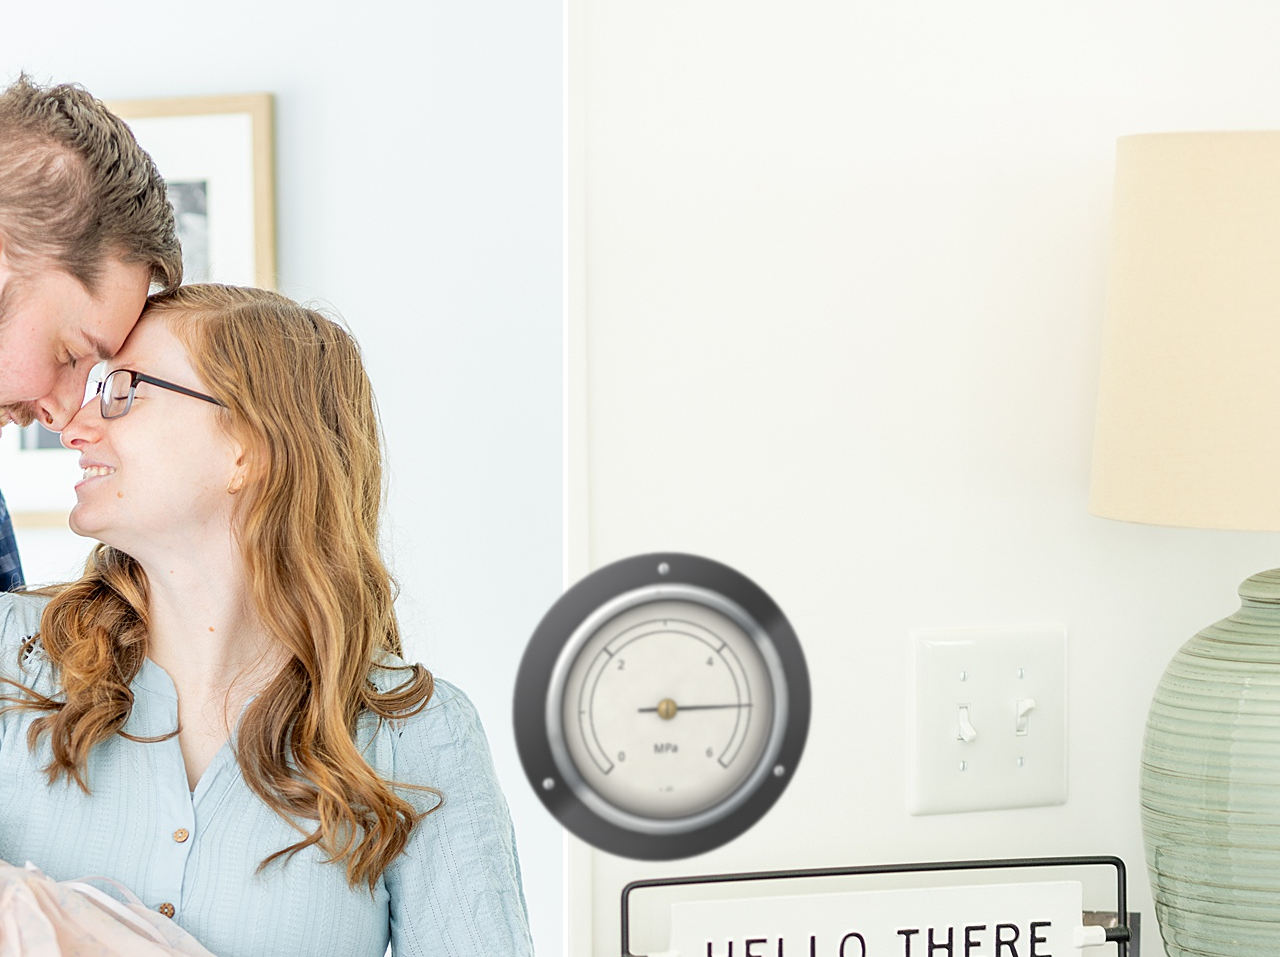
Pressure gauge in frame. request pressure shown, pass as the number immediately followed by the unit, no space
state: 5MPa
